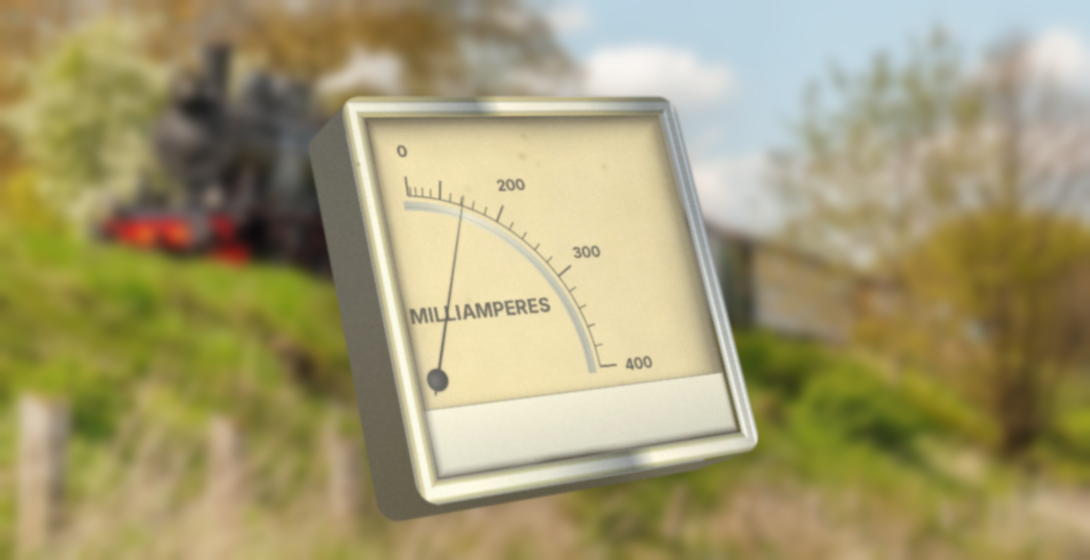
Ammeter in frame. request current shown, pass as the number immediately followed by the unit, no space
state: 140mA
